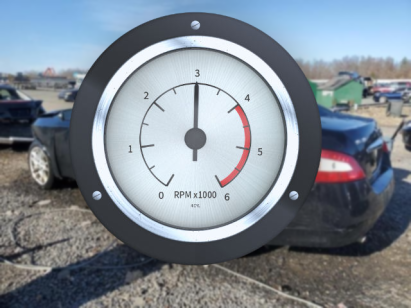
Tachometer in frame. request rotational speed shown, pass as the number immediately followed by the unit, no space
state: 3000rpm
